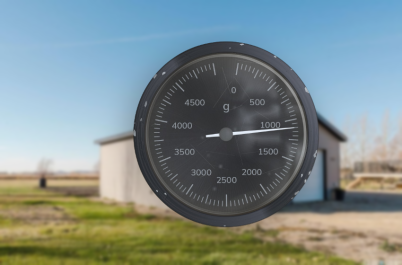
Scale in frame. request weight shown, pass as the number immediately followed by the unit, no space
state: 1100g
